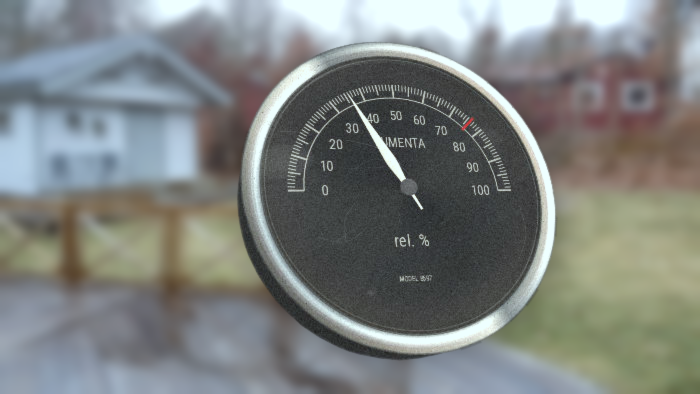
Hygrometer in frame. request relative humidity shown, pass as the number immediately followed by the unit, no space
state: 35%
